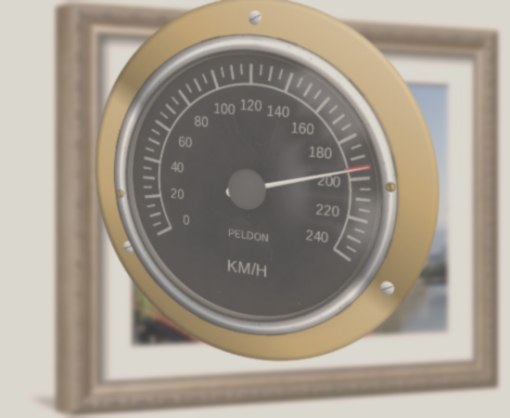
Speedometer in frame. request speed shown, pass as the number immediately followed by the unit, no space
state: 195km/h
